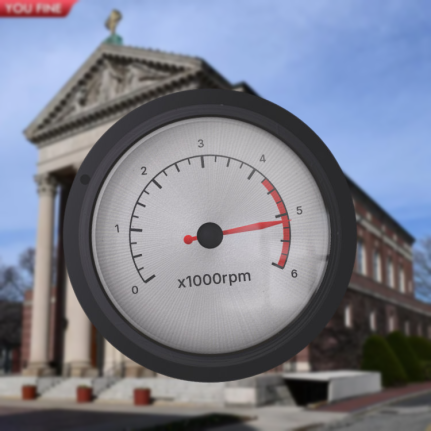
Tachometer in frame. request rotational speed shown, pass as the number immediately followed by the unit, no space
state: 5125rpm
